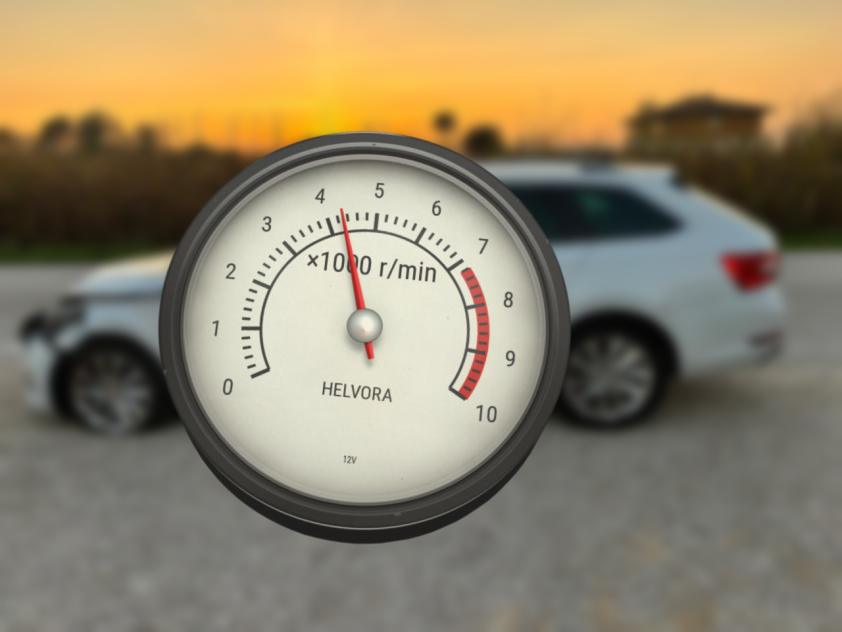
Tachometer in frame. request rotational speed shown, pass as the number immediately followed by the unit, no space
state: 4300rpm
